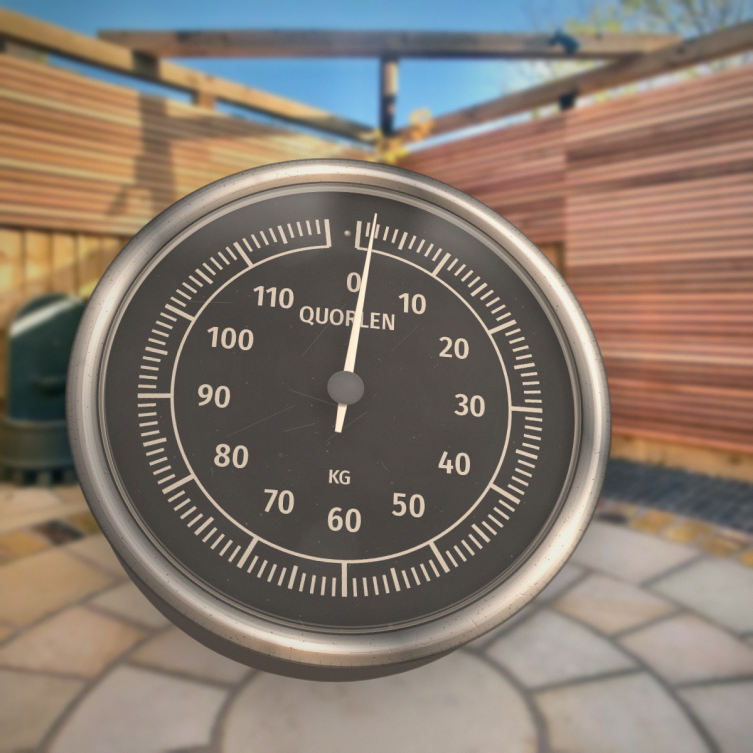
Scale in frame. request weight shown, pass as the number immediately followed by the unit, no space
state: 1.5kg
